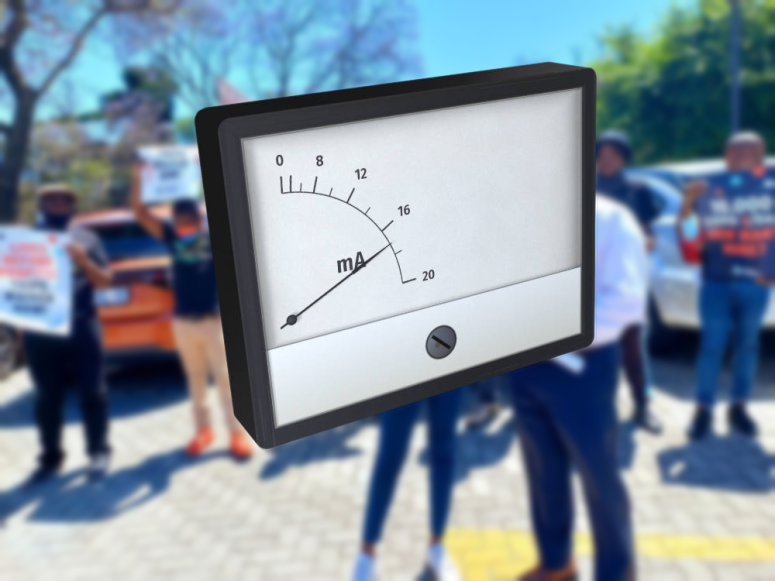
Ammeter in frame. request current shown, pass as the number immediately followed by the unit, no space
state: 17mA
